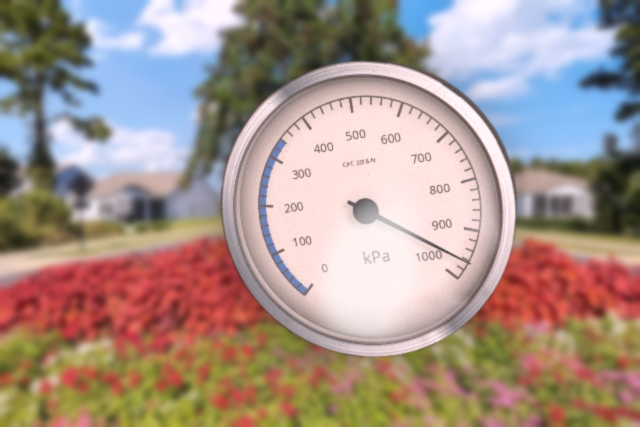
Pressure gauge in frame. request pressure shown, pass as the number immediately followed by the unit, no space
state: 960kPa
